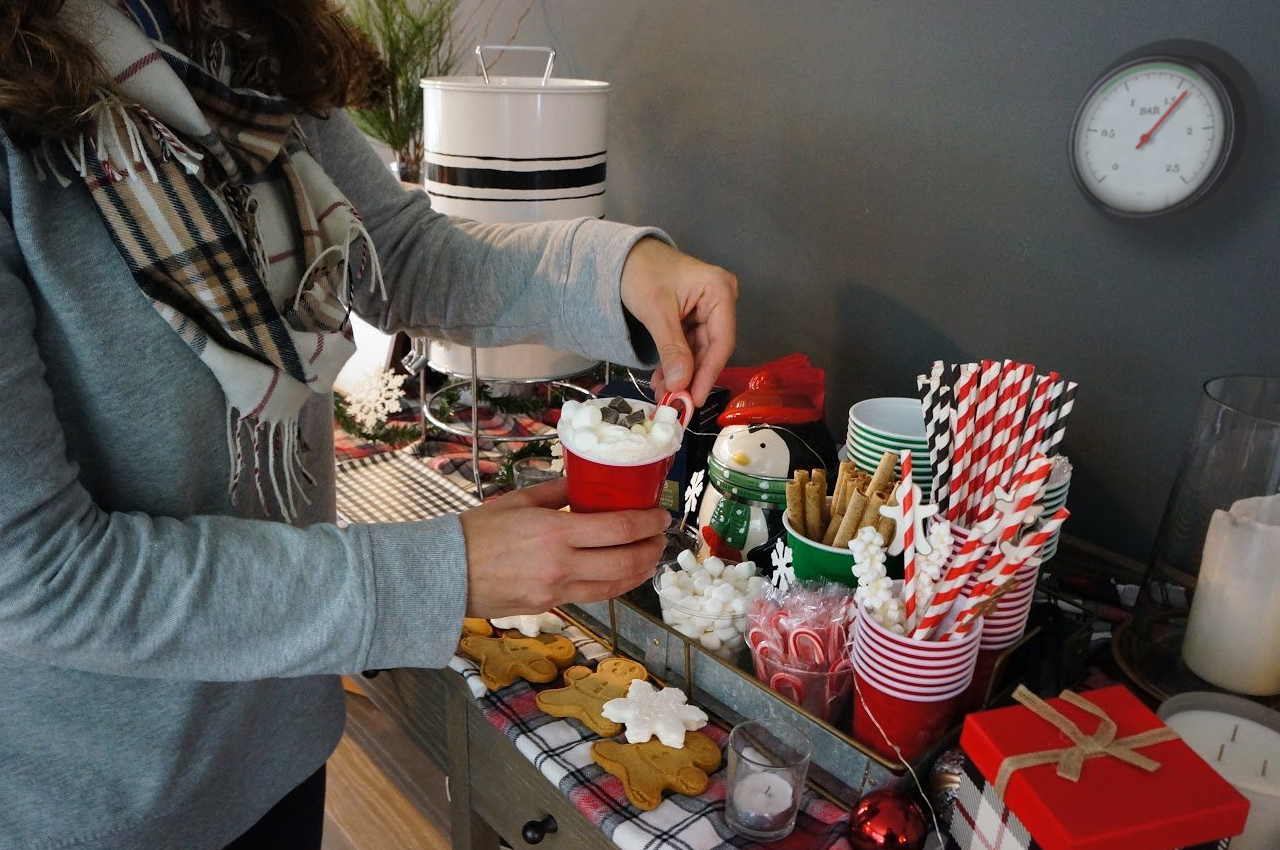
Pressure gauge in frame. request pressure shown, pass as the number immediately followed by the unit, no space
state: 1.6bar
